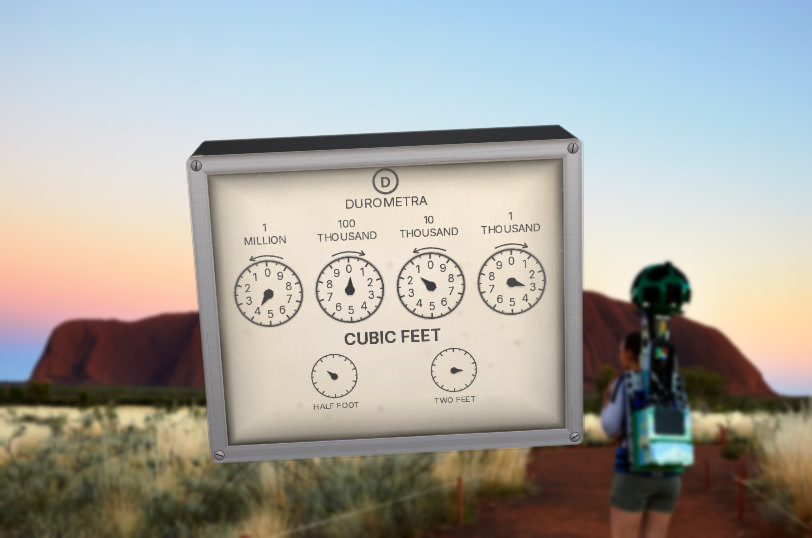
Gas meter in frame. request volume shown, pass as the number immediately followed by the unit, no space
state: 401300ft³
